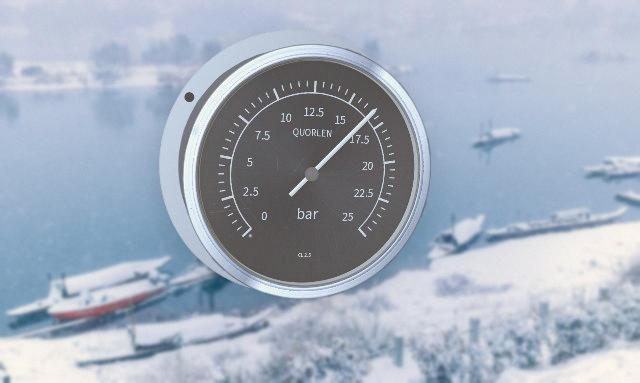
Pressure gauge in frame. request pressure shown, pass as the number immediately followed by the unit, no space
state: 16.5bar
